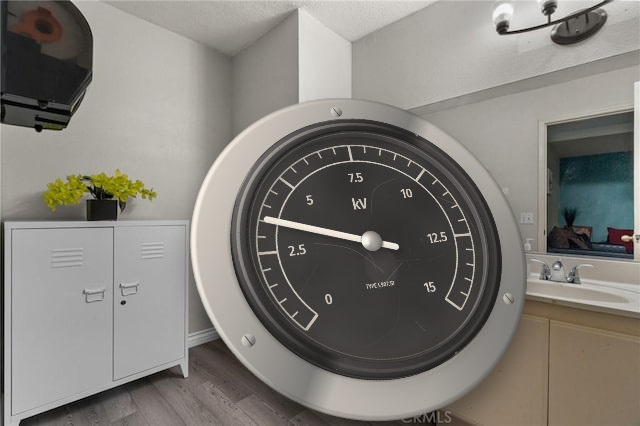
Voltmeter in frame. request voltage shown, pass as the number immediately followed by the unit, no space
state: 3.5kV
